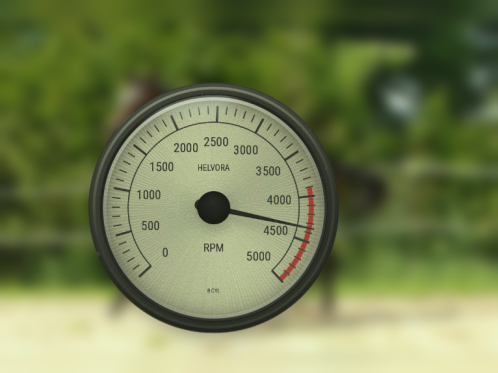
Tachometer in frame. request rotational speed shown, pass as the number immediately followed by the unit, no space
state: 4350rpm
